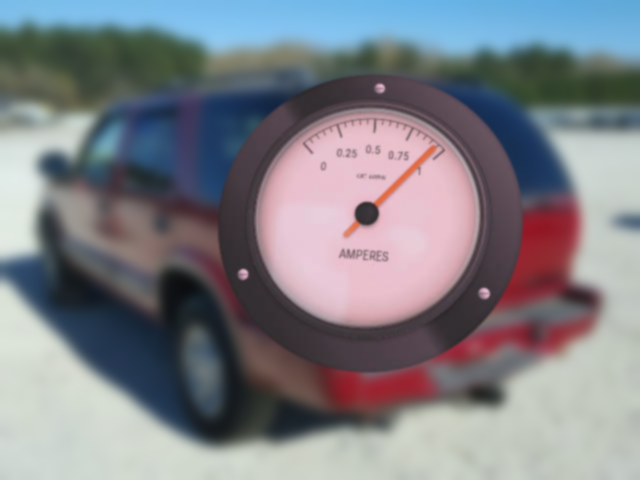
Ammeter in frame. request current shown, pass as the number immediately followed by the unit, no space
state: 0.95A
